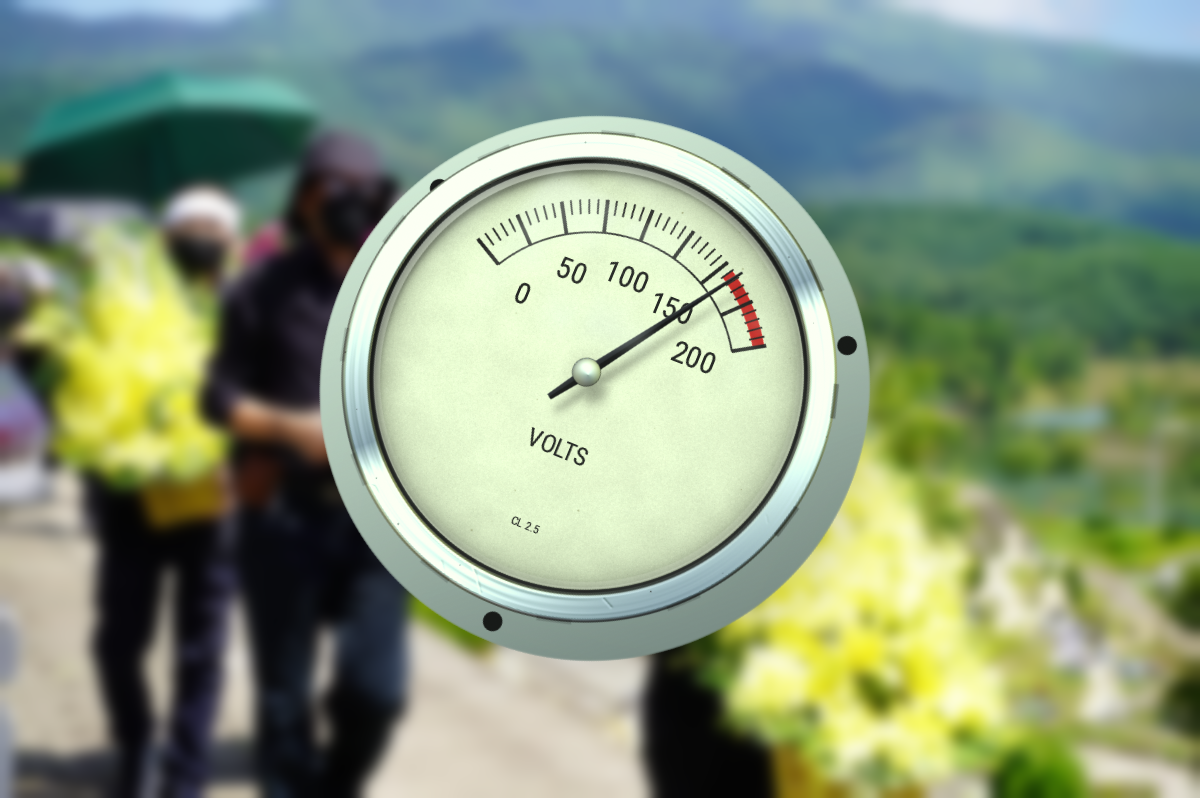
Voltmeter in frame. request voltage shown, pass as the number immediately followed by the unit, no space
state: 160V
